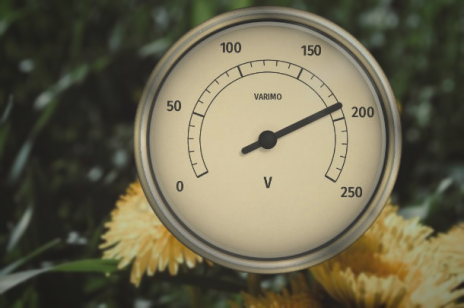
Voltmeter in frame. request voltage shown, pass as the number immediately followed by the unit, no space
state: 190V
